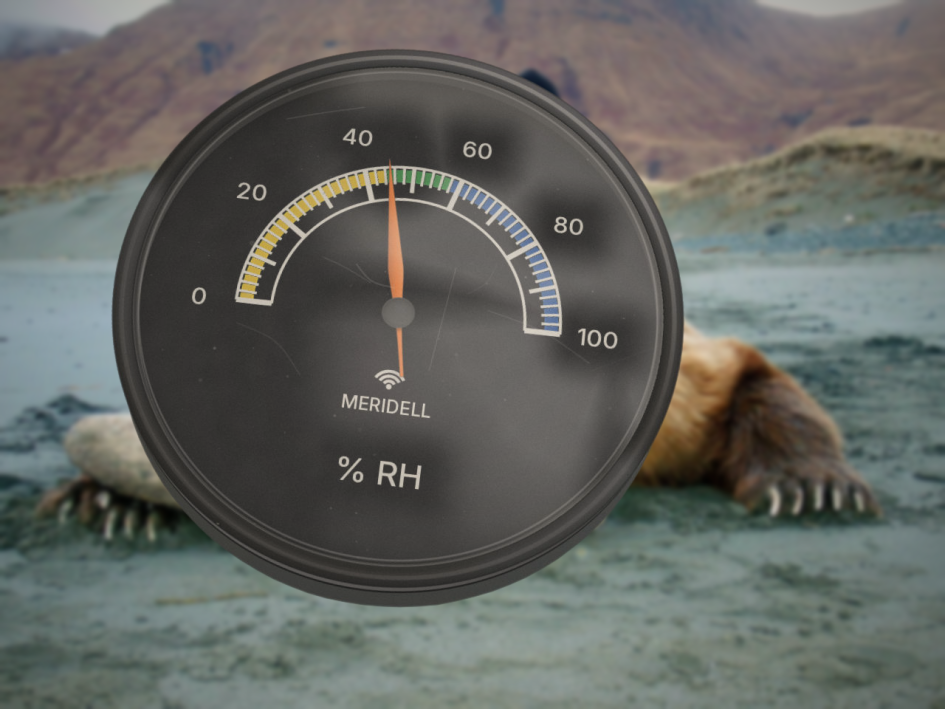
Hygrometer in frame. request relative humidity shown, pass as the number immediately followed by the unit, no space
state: 45%
